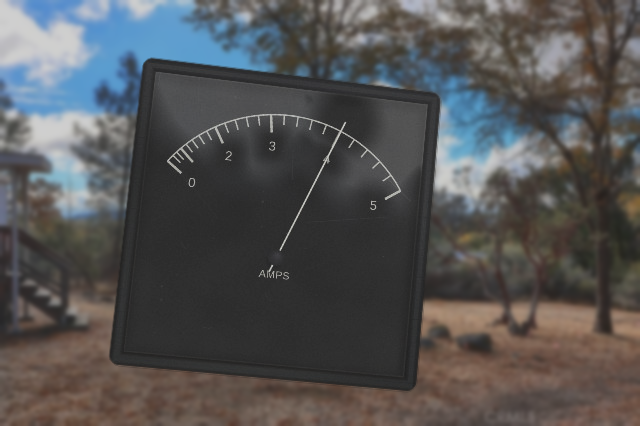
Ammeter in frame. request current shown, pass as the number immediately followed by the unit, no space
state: 4A
